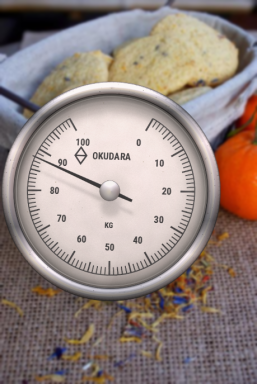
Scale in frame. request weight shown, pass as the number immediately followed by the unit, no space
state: 88kg
